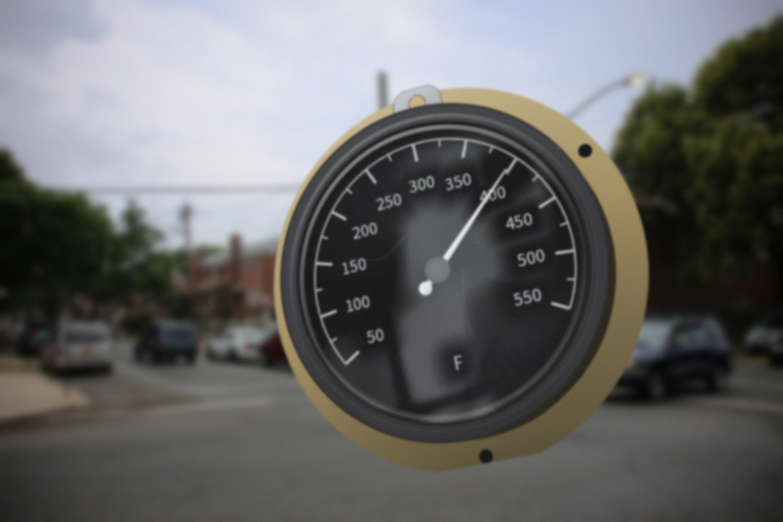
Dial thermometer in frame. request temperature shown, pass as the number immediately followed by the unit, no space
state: 400°F
